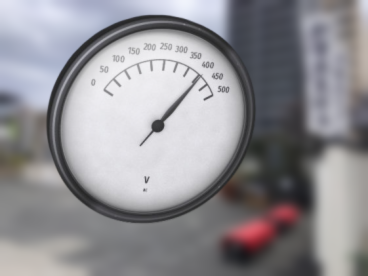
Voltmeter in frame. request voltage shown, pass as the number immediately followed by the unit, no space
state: 400V
